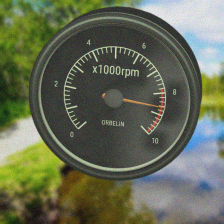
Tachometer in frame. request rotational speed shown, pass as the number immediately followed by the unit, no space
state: 8600rpm
